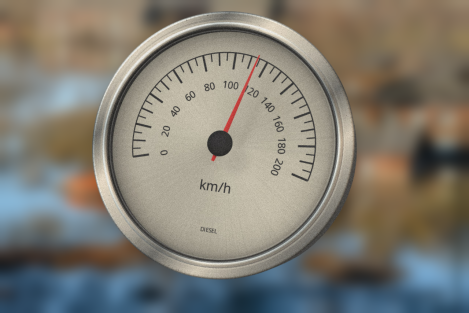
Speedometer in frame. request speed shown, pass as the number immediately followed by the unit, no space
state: 115km/h
